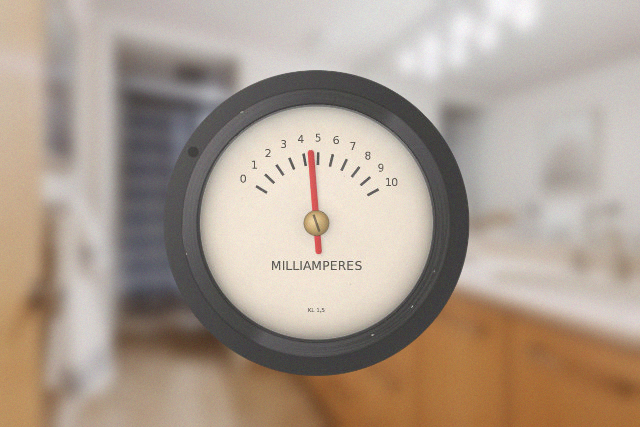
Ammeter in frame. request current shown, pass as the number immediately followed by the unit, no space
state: 4.5mA
